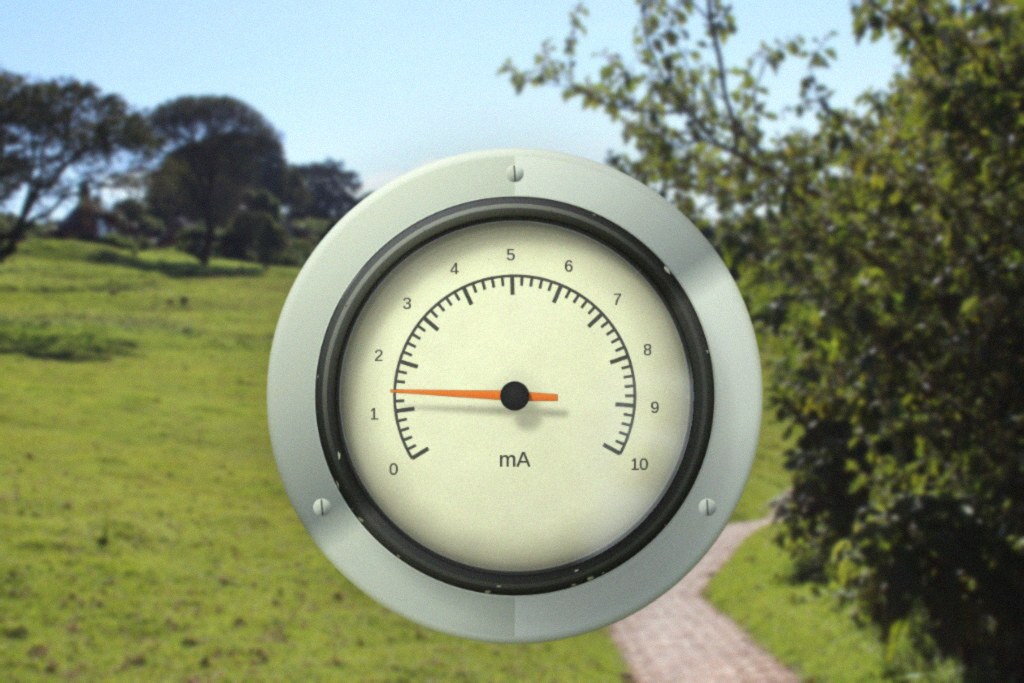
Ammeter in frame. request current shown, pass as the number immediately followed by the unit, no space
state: 1.4mA
